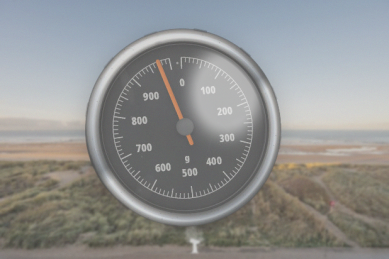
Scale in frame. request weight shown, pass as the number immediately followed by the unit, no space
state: 970g
